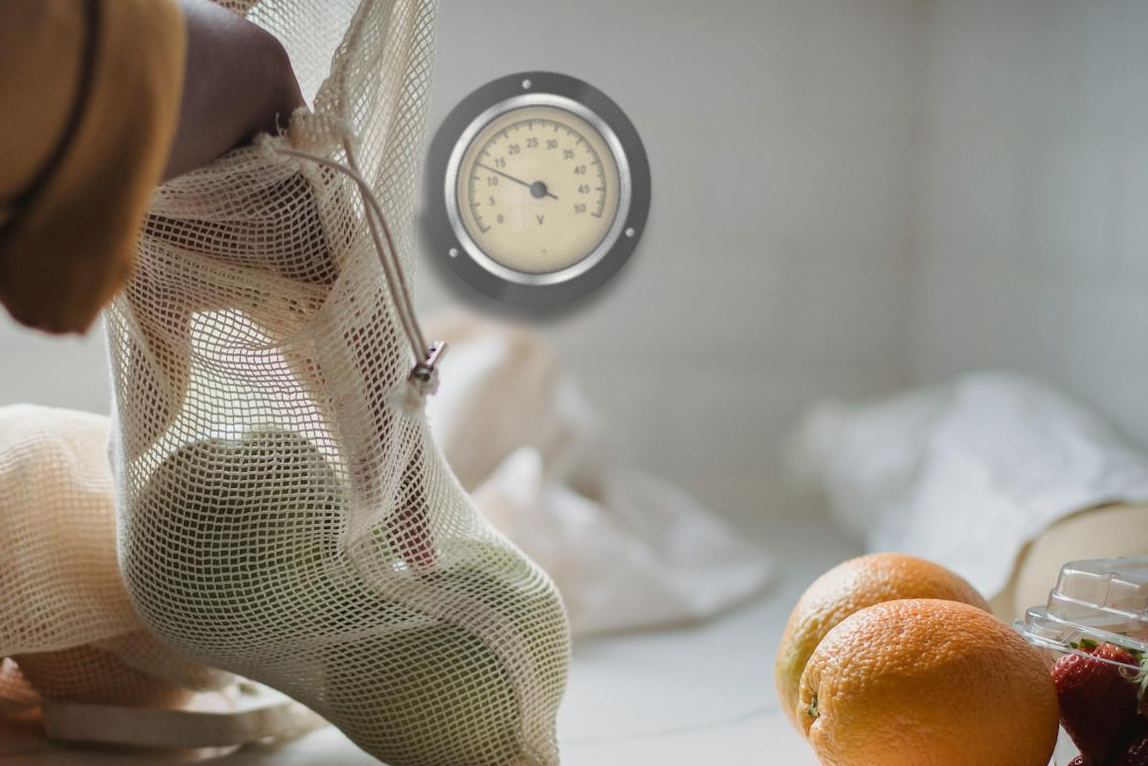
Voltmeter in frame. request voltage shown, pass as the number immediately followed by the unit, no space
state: 12.5V
